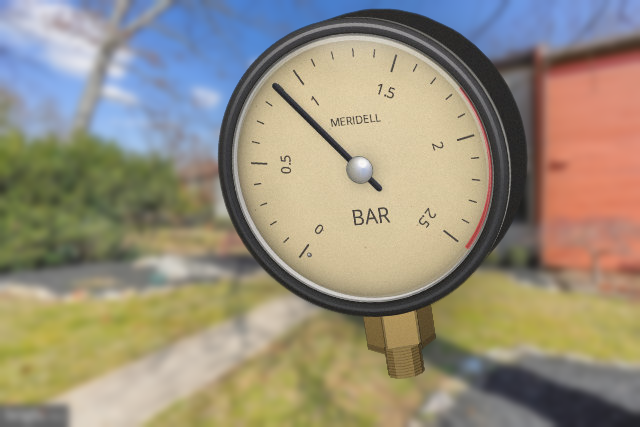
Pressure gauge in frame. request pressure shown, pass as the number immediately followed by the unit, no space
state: 0.9bar
